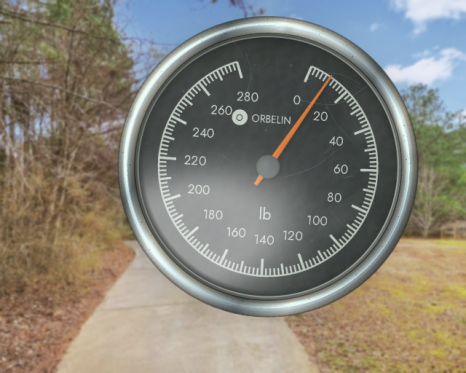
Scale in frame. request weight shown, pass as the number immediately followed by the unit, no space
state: 10lb
